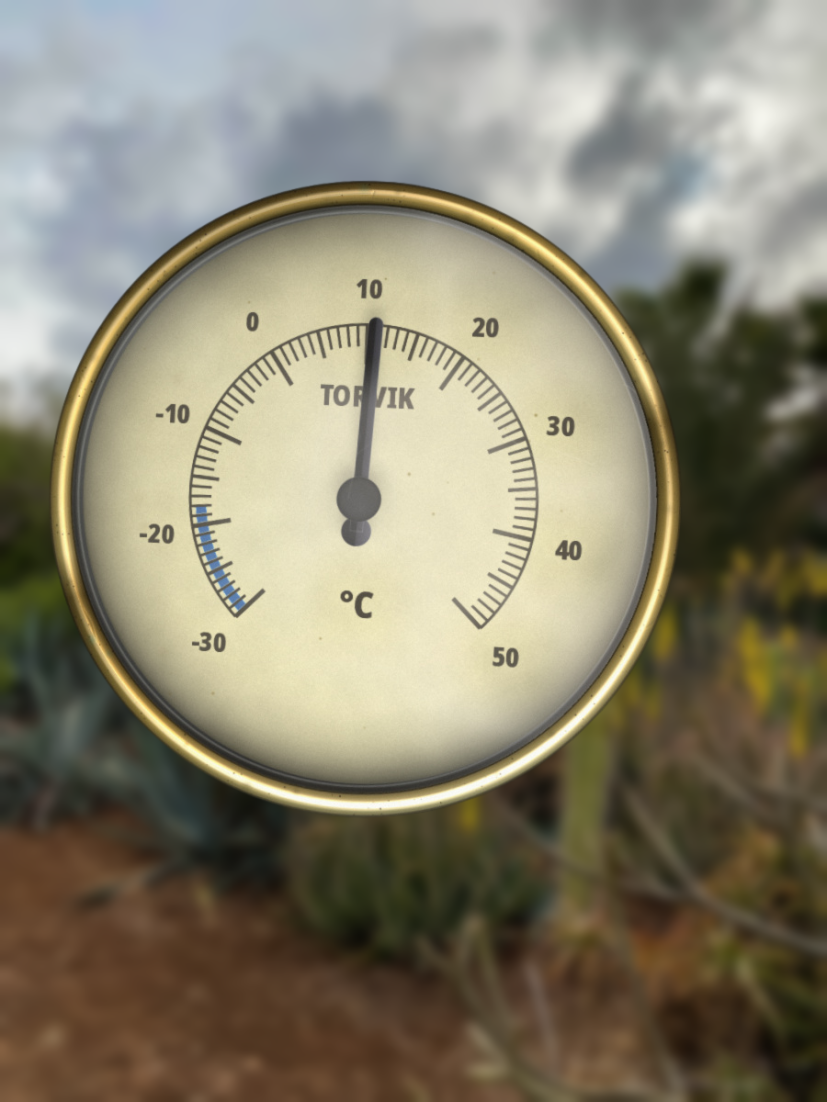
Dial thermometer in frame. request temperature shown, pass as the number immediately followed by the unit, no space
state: 11°C
